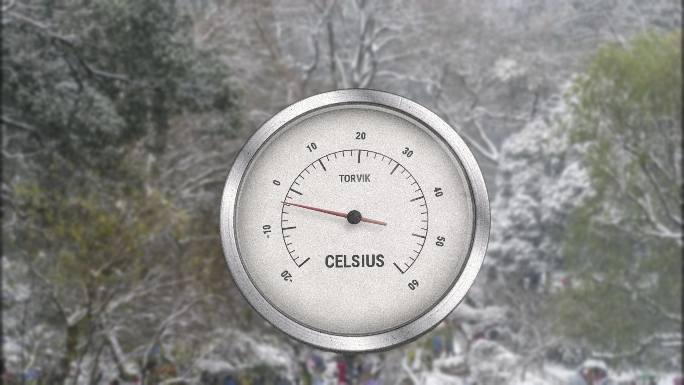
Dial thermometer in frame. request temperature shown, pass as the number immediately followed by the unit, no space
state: -4°C
